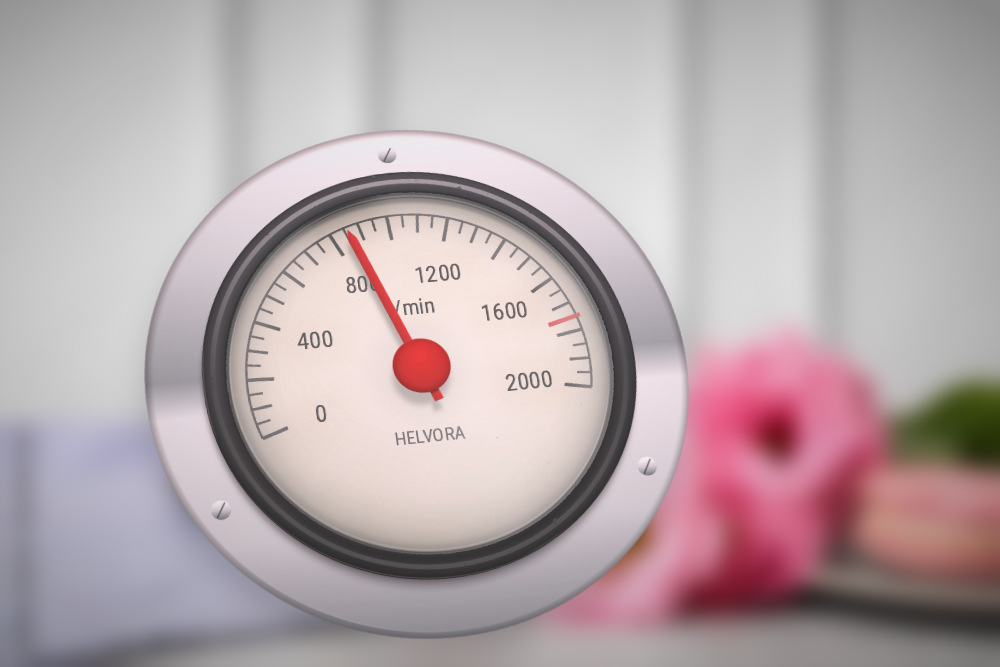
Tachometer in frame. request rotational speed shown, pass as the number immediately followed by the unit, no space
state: 850rpm
